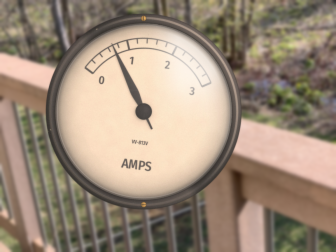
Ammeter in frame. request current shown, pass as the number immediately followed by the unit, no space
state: 0.7A
